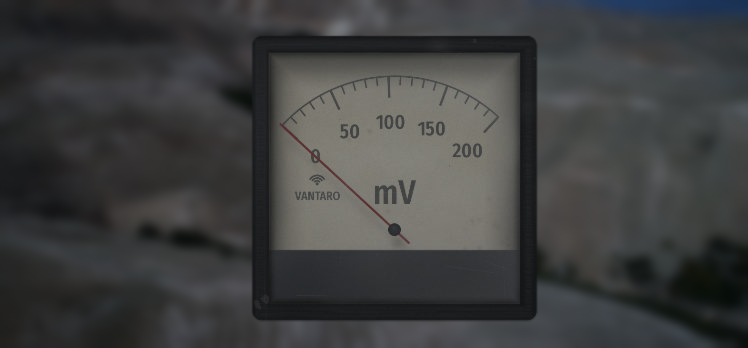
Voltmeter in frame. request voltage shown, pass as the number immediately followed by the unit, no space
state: 0mV
